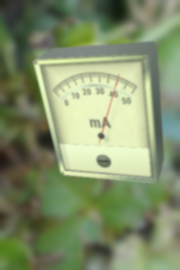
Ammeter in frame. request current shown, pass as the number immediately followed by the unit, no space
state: 40mA
